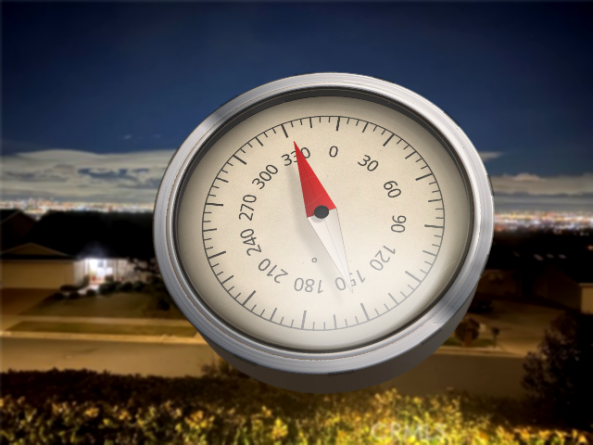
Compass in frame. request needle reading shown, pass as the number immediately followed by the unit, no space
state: 332.5°
